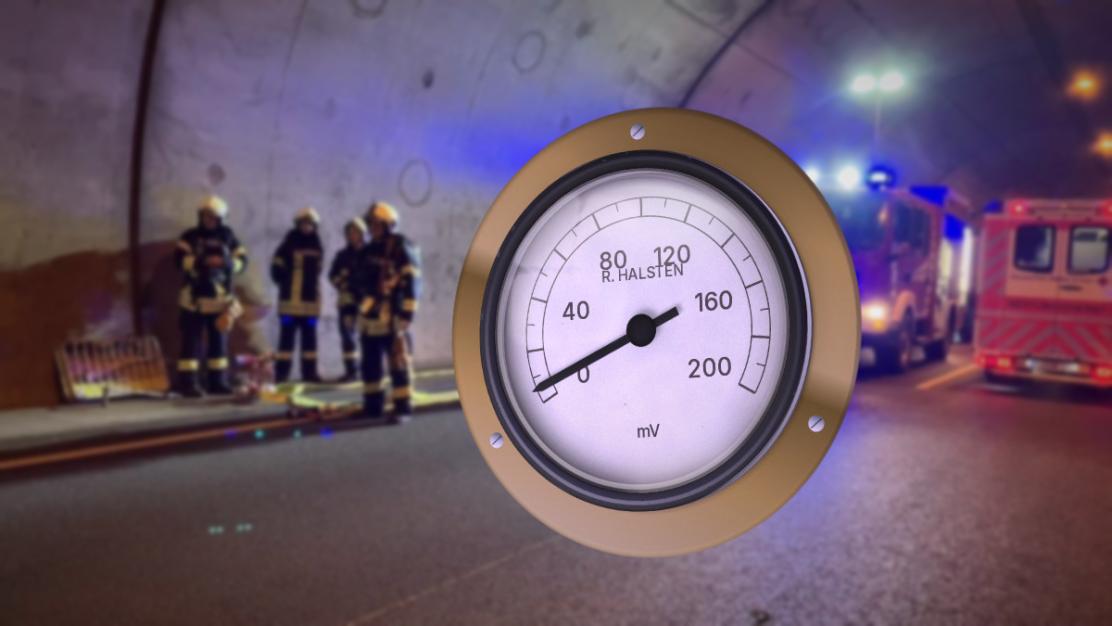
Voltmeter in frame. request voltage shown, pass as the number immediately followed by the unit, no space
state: 5mV
